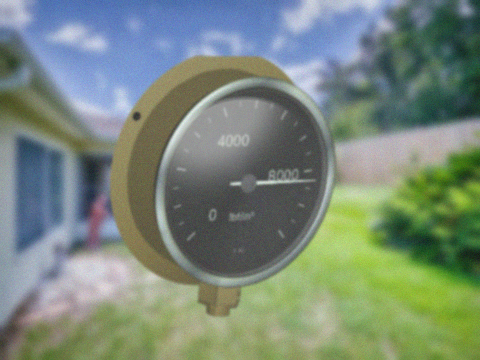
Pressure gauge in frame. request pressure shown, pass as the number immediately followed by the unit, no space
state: 8250psi
